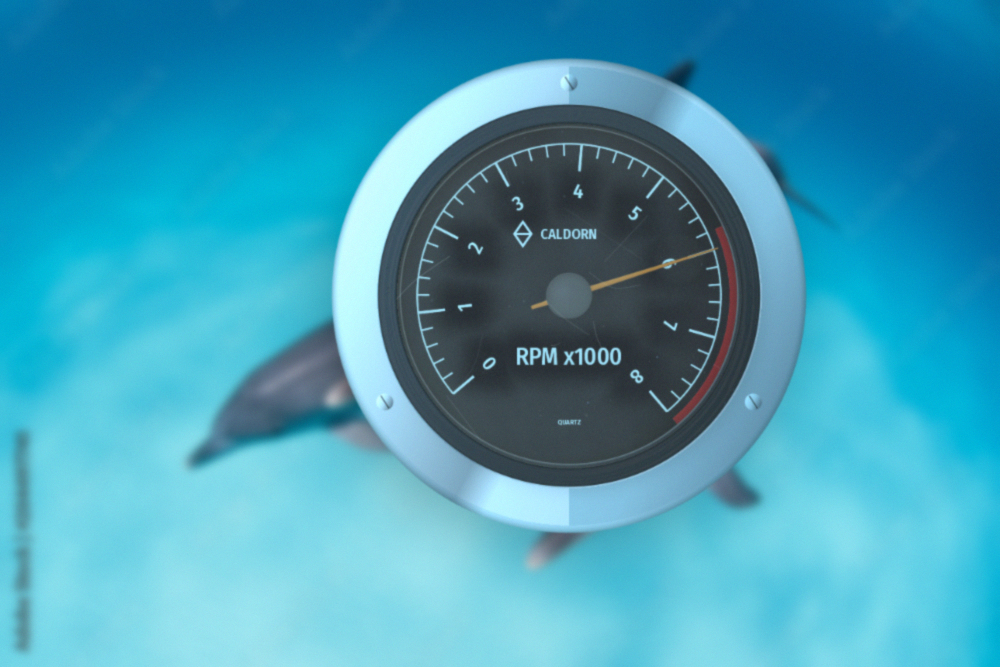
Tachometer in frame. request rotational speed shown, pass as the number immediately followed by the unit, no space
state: 6000rpm
